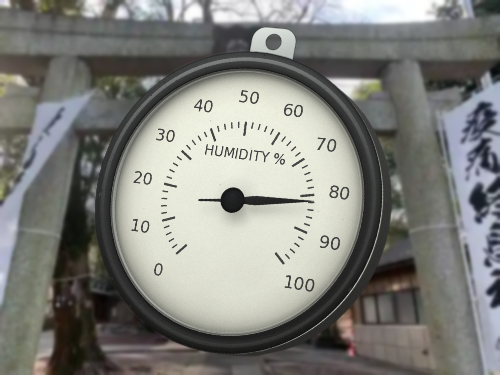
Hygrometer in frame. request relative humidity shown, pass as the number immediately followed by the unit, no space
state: 82%
